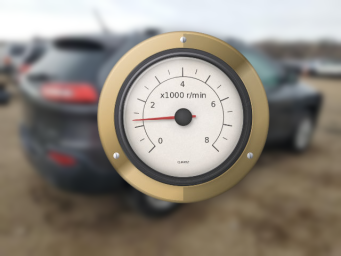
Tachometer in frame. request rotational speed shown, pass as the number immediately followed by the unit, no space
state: 1250rpm
